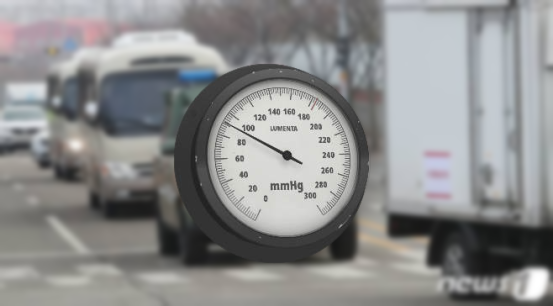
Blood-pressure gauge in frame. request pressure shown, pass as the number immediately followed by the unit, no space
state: 90mmHg
